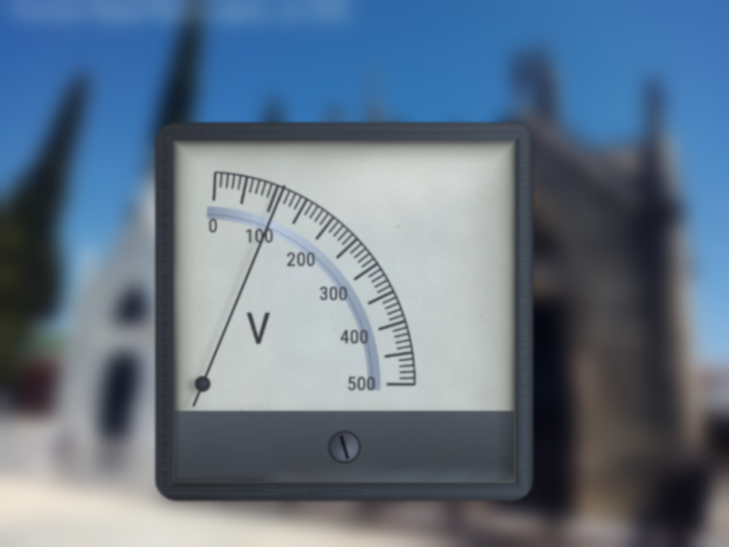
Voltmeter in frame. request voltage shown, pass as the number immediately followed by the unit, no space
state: 110V
